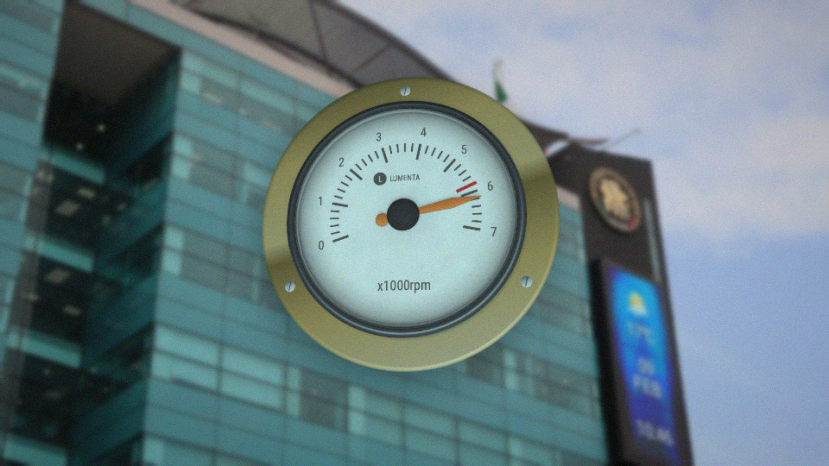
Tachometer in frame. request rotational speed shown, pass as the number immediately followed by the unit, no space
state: 6200rpm
